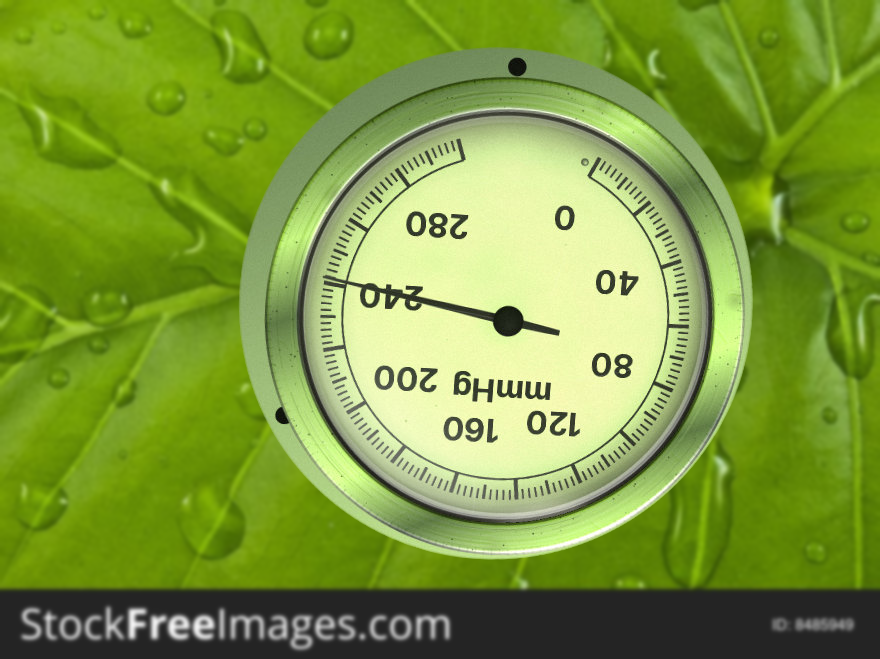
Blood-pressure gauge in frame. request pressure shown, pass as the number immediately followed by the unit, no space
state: 242mmHg
